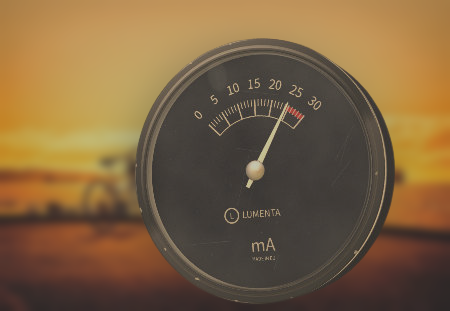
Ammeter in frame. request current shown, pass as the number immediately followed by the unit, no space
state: 25mA
